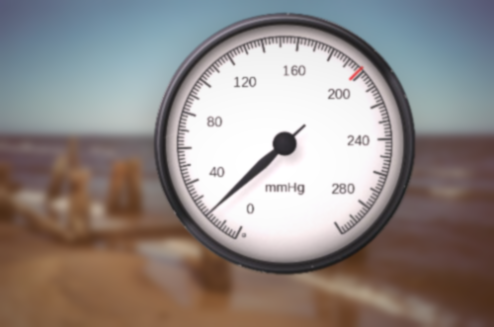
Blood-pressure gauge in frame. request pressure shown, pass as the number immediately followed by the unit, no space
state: 20mmHg
